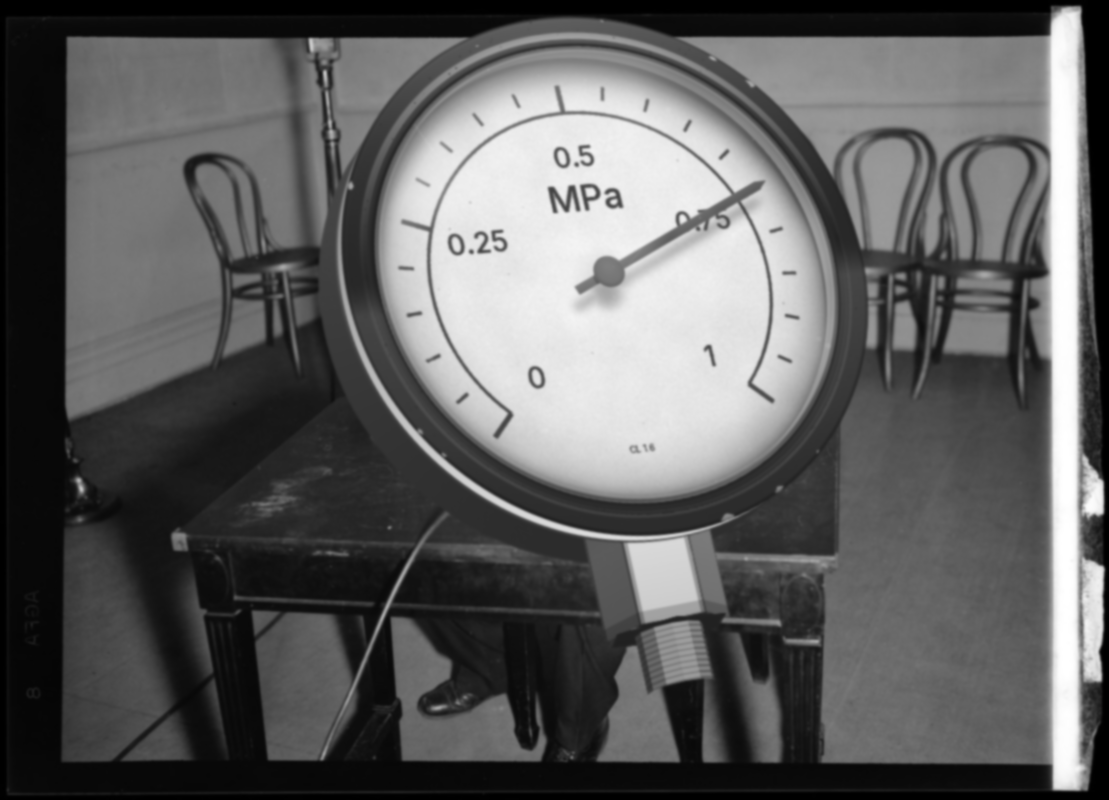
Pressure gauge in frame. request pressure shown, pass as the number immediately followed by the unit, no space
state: 0.75MPa
